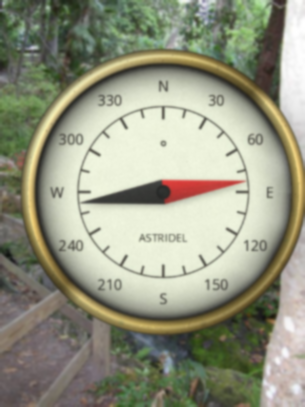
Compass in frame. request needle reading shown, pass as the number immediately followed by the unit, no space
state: 82.5°
